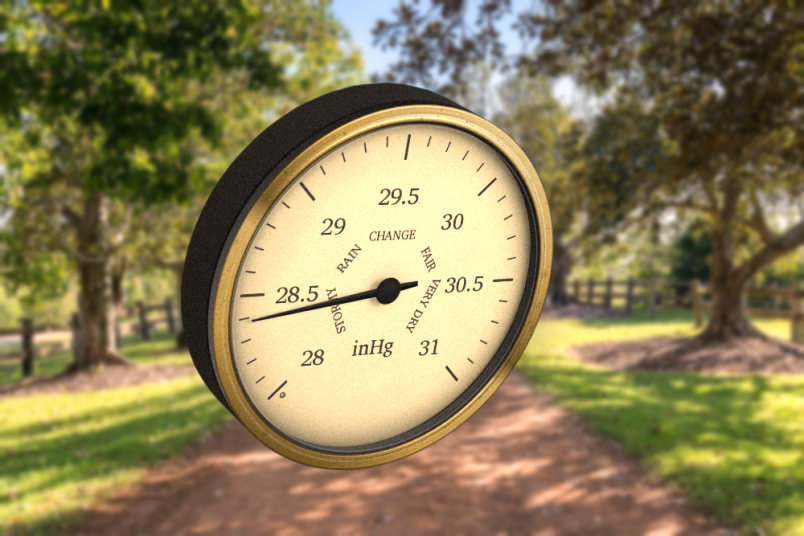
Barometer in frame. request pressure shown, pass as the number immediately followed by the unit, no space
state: 28.4inHg
